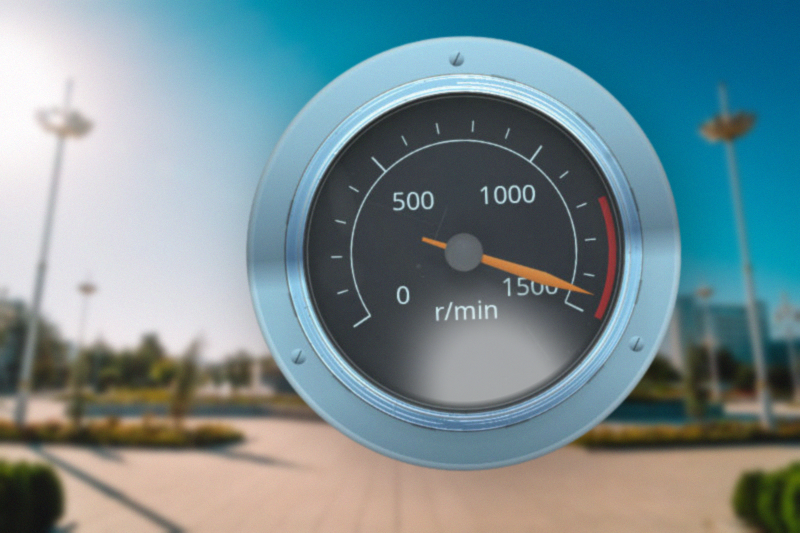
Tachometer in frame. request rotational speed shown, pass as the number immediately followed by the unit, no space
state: 1450rpm
